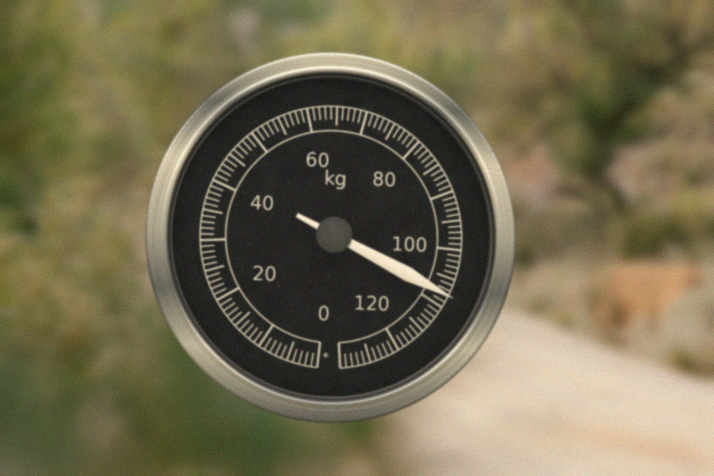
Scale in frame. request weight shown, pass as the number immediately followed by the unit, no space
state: 108kg
